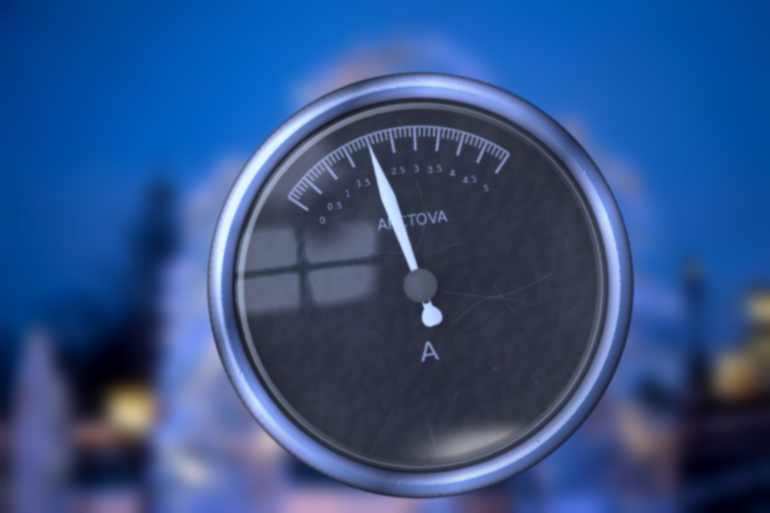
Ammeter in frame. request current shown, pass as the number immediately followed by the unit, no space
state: 2A
